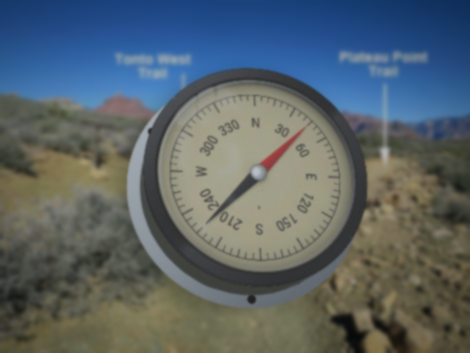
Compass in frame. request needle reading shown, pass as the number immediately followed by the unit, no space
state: 45°
